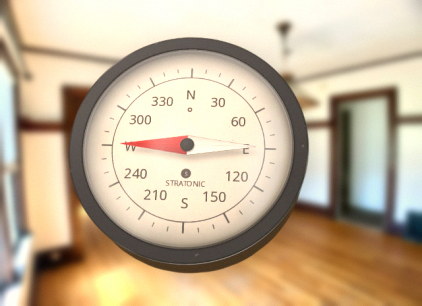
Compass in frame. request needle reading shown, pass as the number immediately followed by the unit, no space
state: 270°
